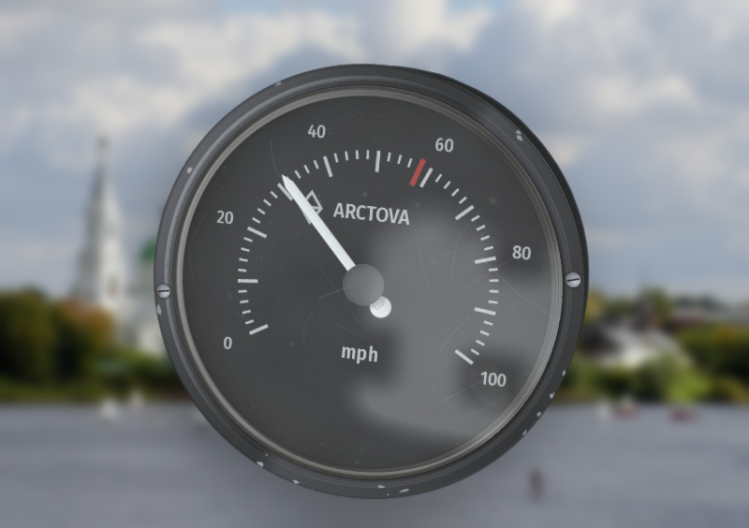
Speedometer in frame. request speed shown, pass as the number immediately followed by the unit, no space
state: 32mph
